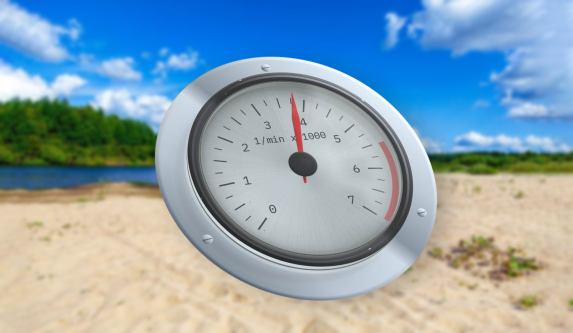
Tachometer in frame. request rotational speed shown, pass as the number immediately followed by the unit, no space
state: 3750rpm
